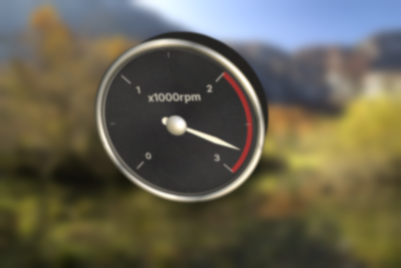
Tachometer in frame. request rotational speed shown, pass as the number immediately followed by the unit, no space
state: 2750rpm
